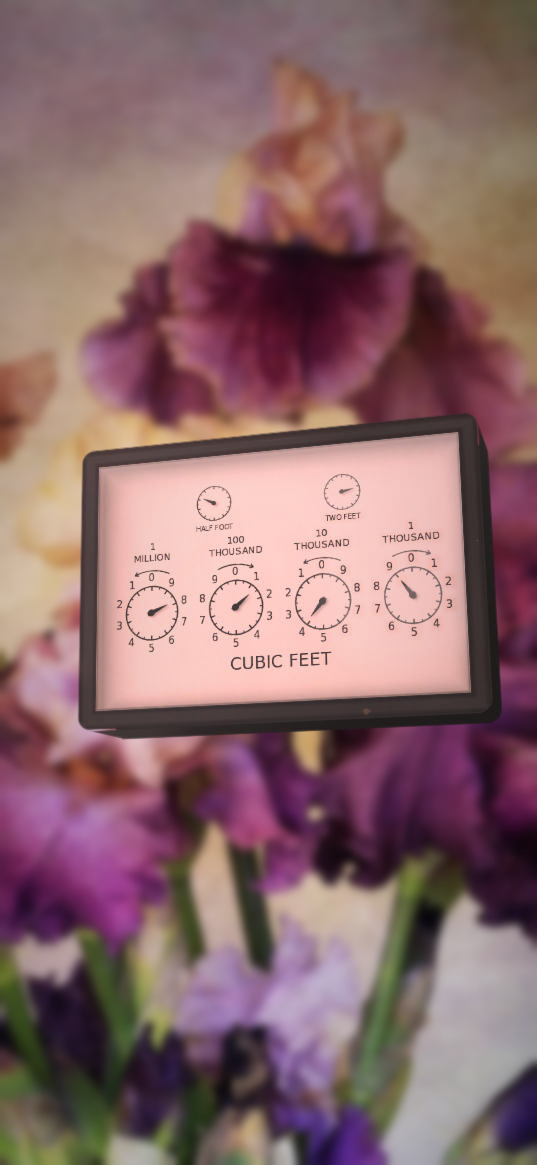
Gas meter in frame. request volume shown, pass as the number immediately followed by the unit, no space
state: 813900ft³
